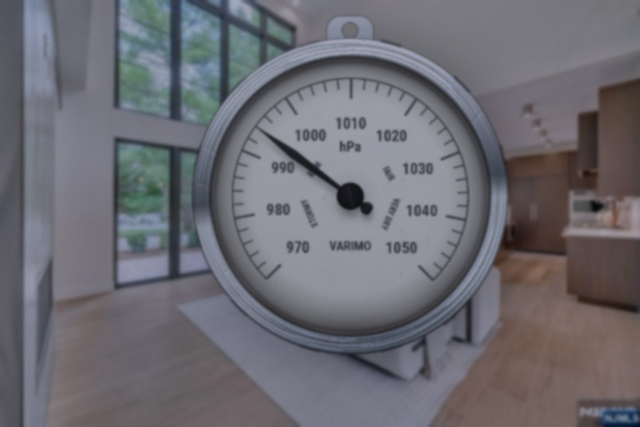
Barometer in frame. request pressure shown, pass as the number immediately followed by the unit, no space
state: 994hPa
